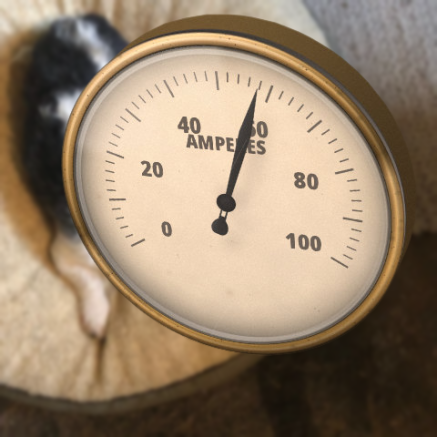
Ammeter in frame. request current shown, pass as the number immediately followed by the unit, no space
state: 58A
